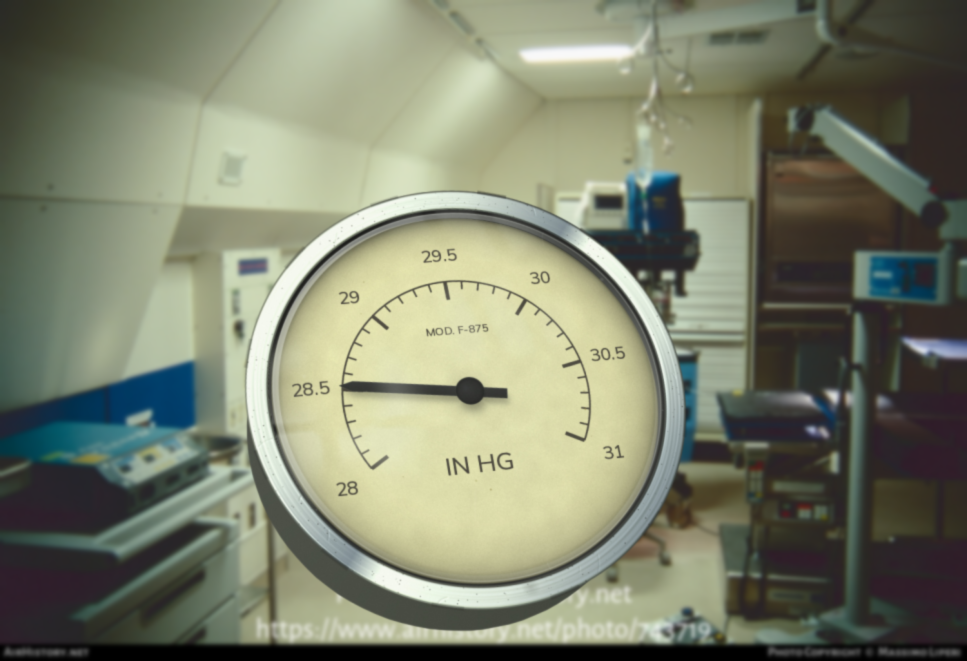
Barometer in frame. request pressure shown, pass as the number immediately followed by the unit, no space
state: 28.5inHg
